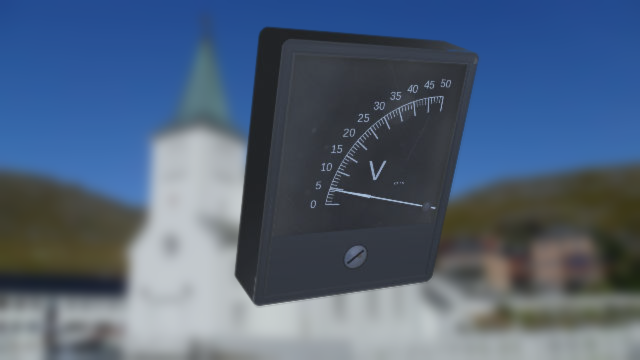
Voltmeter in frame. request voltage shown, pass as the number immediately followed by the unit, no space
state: 5V
